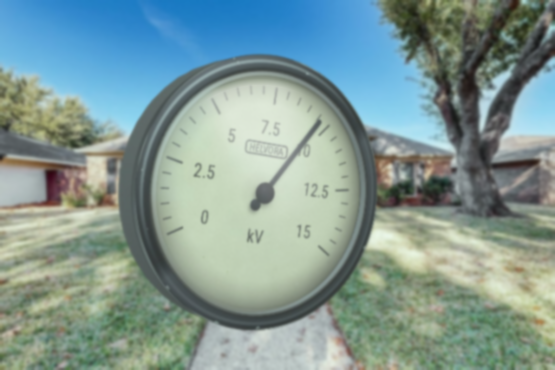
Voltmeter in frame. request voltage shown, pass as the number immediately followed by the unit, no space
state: 9.5kV
